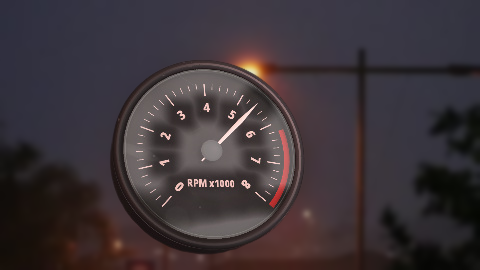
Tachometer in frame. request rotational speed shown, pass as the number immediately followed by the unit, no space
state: 5400rpm
